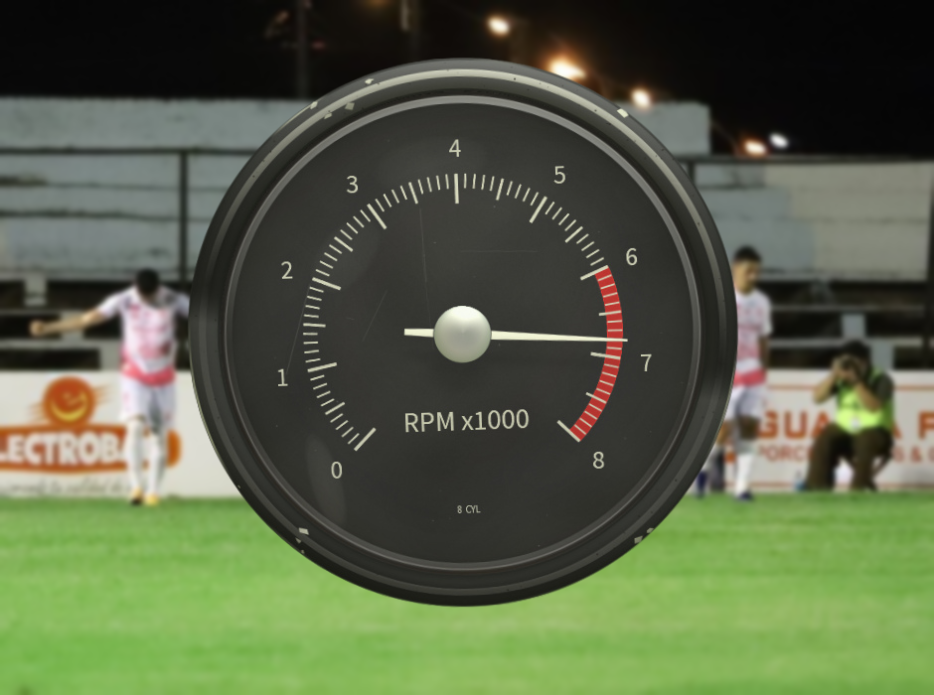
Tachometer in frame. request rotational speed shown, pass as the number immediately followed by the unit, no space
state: 6800rpm
